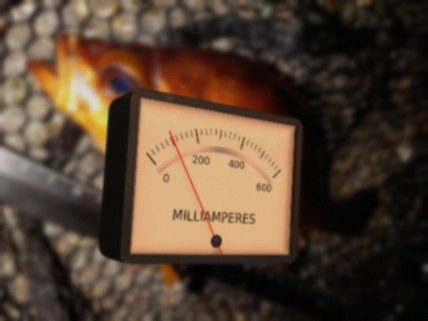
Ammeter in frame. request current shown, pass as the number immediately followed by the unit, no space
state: 100mA
